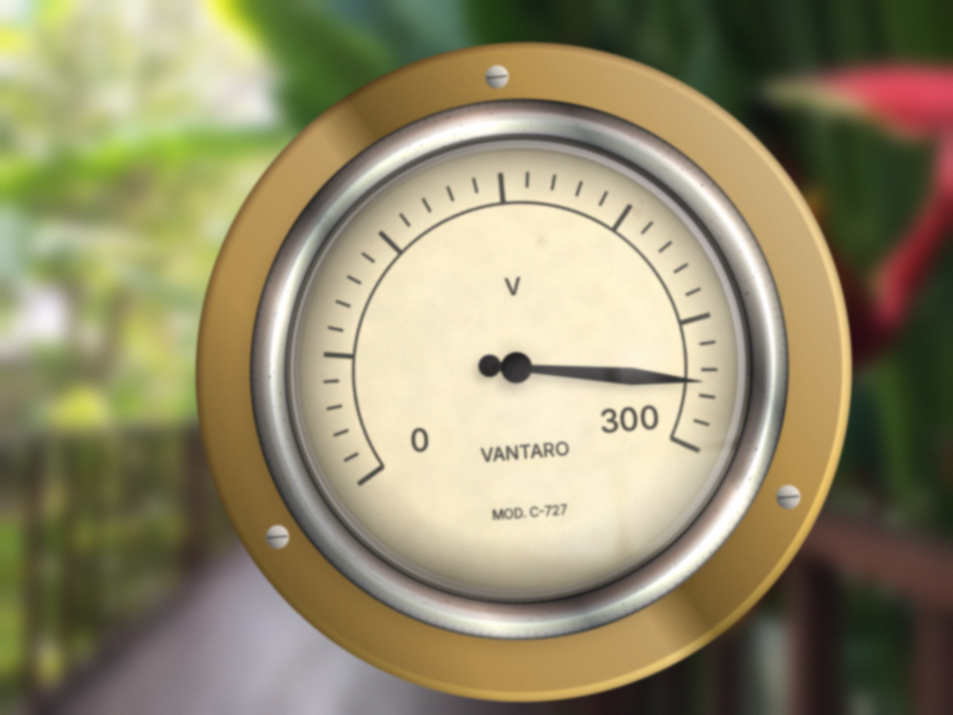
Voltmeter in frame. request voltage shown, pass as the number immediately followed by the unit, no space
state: 275V
